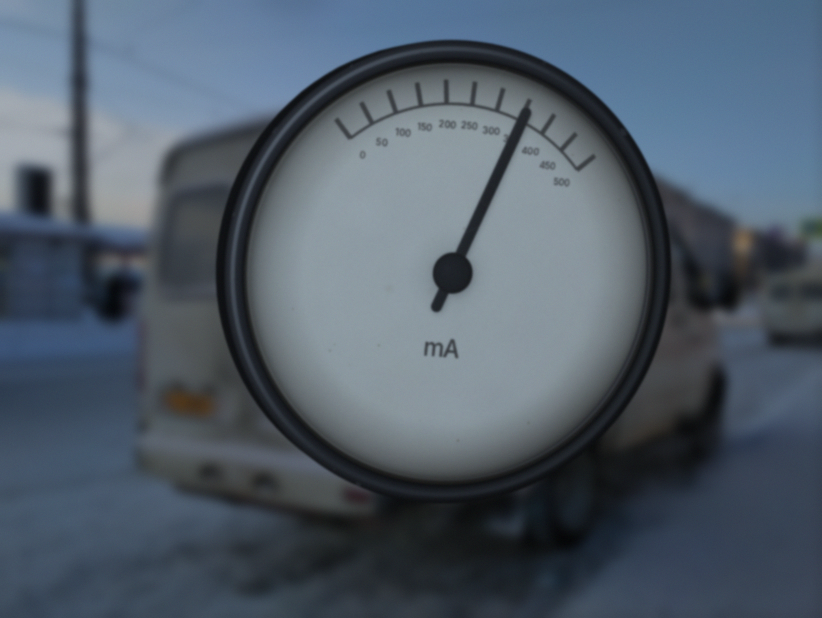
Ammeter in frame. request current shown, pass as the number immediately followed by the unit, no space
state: 350mA
